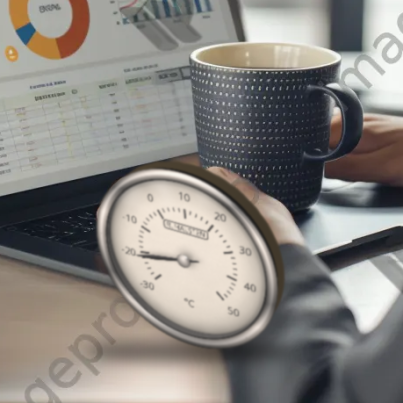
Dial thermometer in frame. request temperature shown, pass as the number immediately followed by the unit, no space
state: -20°C
